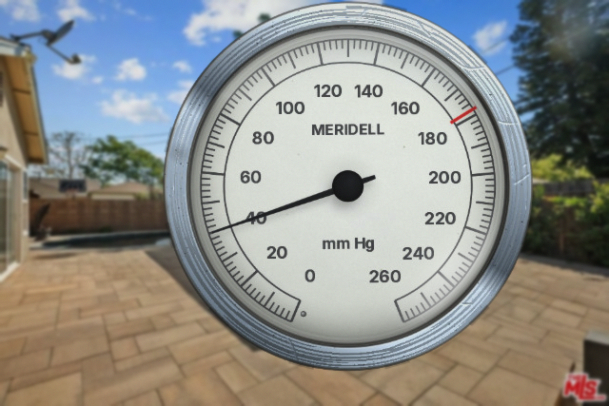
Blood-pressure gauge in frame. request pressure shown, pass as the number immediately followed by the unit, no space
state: 40mmHg
